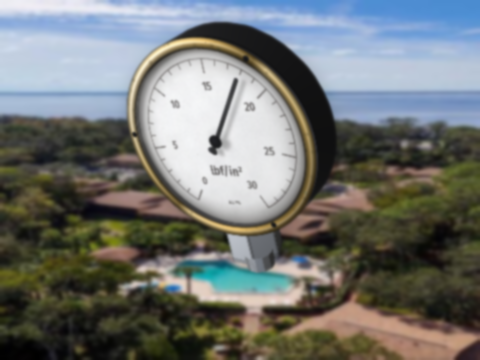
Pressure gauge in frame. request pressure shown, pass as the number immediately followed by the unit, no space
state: 18psi
